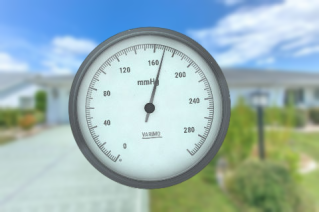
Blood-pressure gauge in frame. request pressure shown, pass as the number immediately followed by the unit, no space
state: 170mmHg
